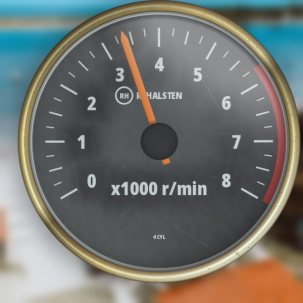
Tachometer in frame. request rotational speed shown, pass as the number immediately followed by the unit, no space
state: 3375rpm
